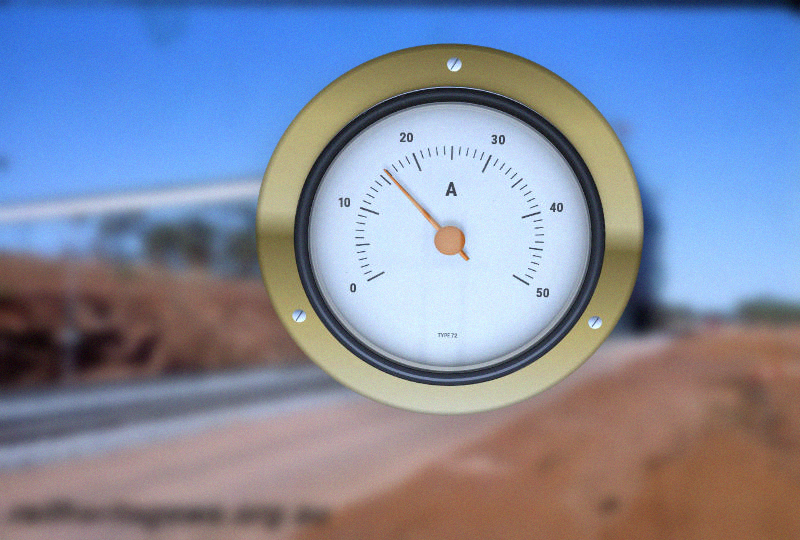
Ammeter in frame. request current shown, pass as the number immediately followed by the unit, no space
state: 16A
